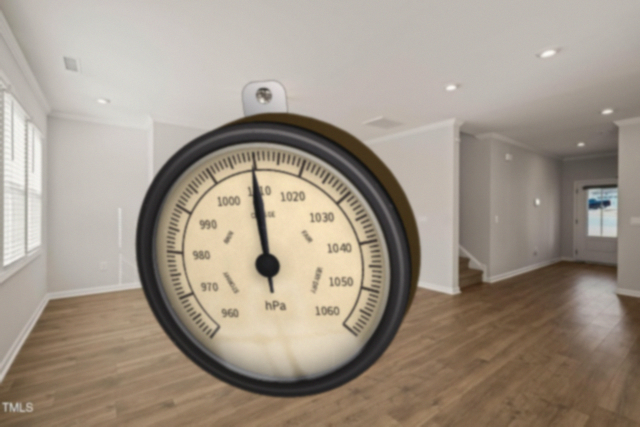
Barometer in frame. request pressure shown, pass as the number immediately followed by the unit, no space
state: 1010hPa
